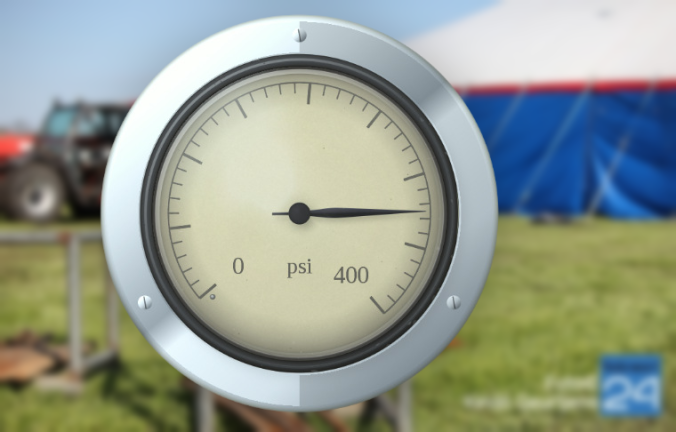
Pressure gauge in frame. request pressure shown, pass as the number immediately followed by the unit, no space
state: 325psi
